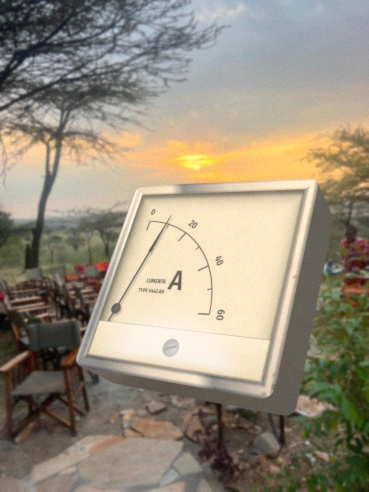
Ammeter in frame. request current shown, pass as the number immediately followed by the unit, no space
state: 10A
